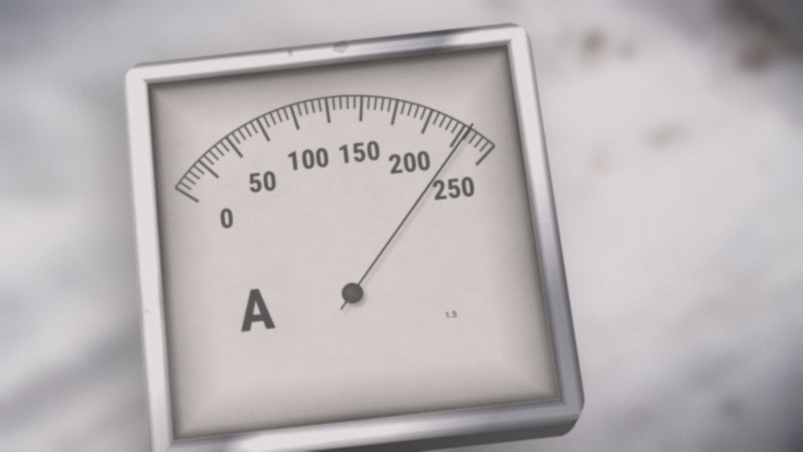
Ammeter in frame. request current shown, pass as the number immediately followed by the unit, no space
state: 230A
